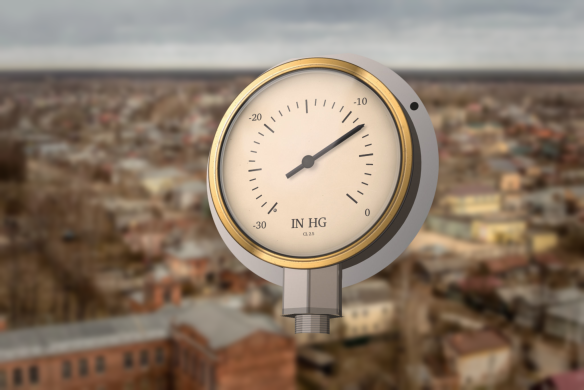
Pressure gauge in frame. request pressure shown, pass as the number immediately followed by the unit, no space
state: -8inHg
